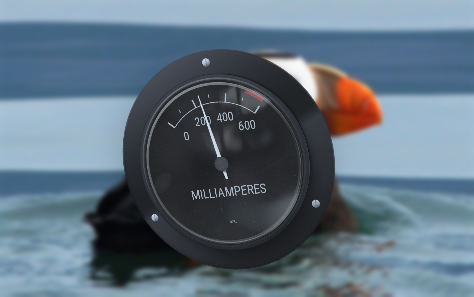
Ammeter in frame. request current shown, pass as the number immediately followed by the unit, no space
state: 250mA
